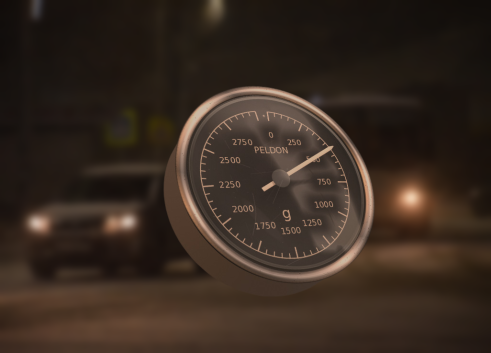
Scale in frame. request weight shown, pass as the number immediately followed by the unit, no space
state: 500g
